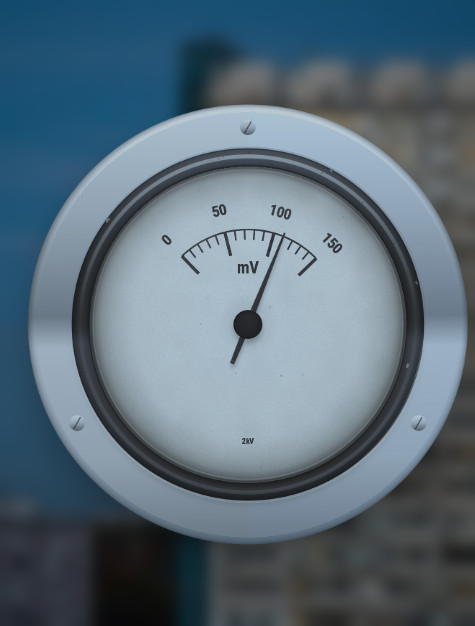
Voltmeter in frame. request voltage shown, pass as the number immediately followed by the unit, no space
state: 110mV
